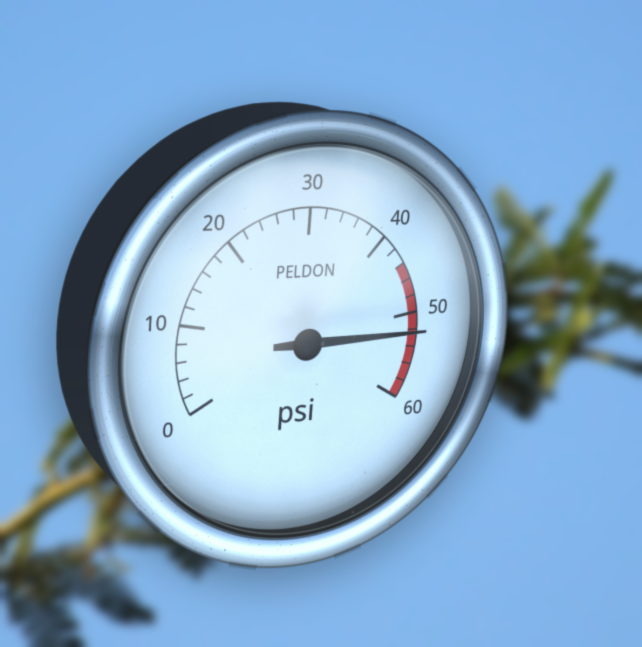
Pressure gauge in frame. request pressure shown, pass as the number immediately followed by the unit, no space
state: 52psi
